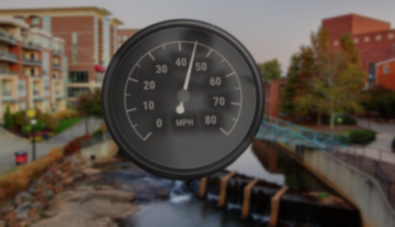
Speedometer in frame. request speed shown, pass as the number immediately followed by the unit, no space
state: 45mph
